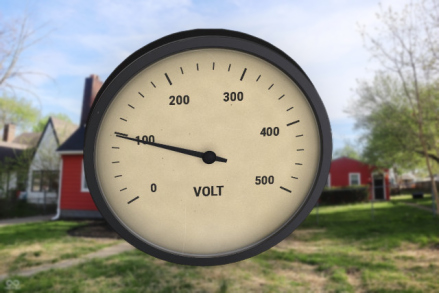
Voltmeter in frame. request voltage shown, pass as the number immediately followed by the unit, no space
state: 100V
